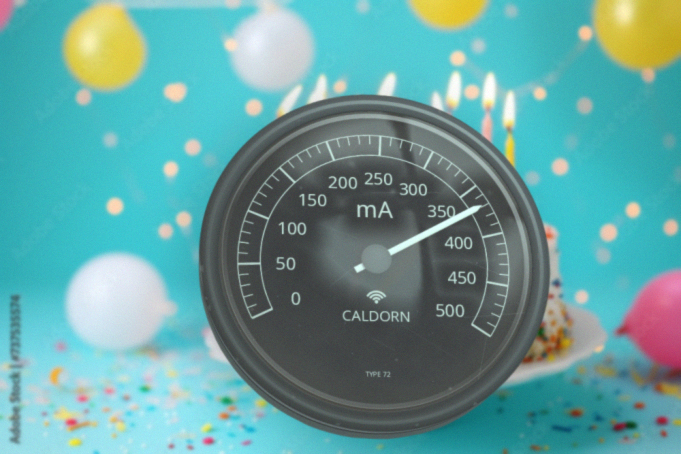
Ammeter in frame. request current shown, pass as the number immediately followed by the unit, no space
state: 370mA
